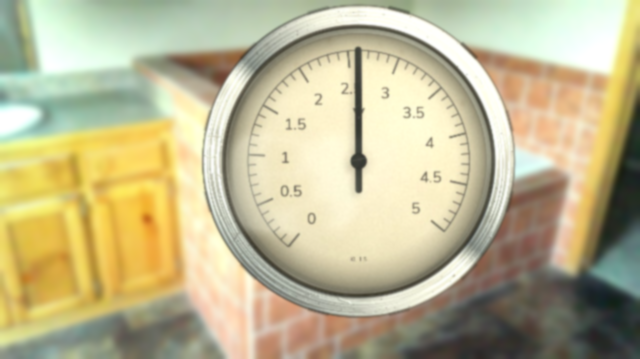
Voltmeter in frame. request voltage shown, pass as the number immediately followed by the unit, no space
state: 2.6V
